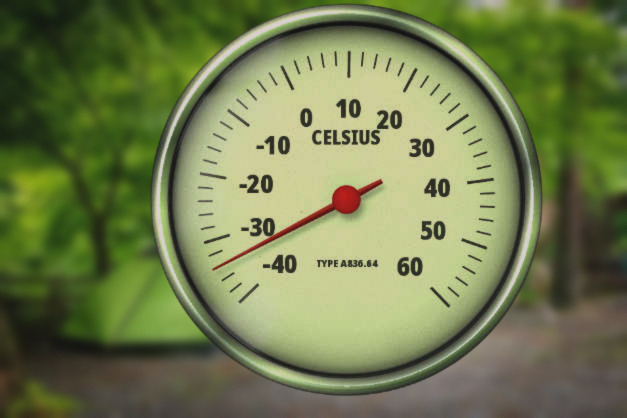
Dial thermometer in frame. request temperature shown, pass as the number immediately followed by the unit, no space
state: -34°C
